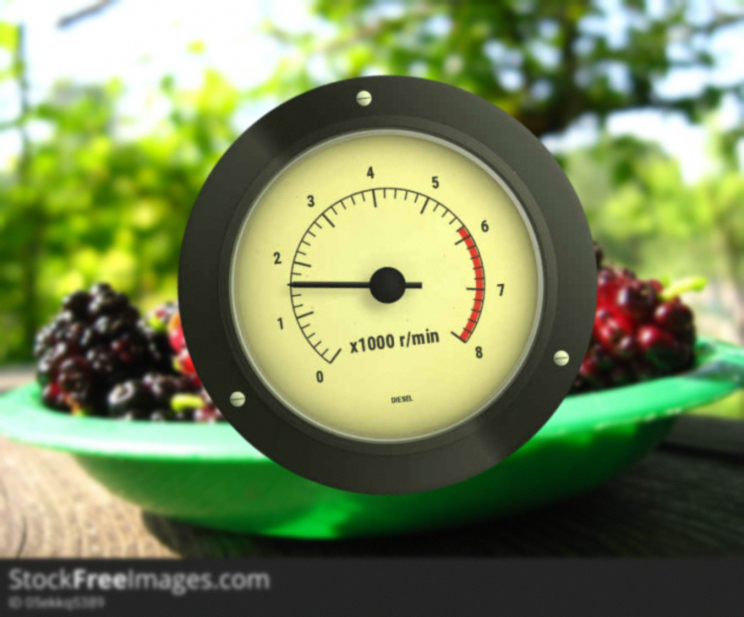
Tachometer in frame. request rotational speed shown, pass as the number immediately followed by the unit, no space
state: 1600rpm
